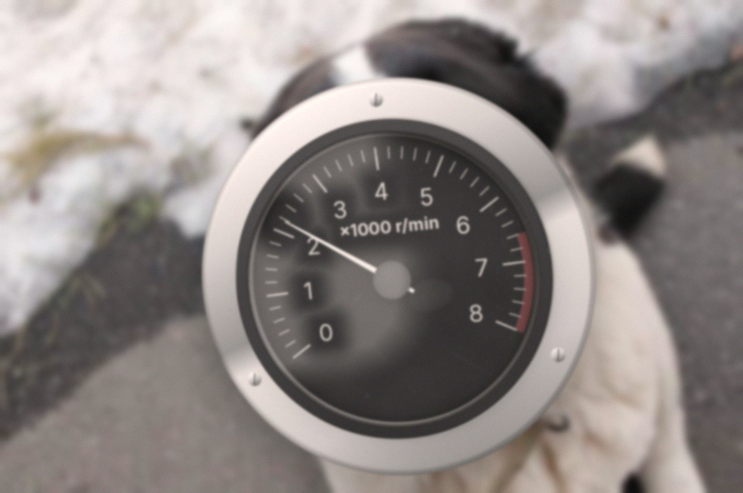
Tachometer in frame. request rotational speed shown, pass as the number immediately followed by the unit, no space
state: 2200rpm
